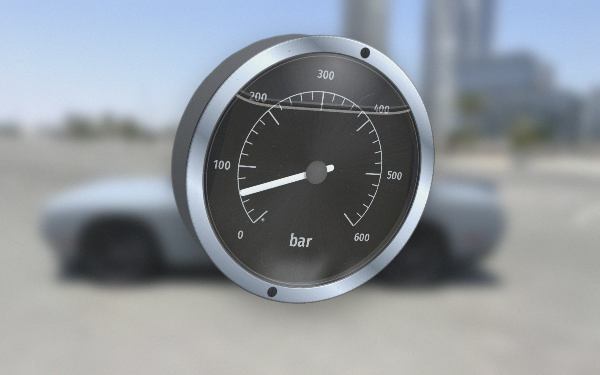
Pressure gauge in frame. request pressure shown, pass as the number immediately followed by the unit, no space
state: 60bar
